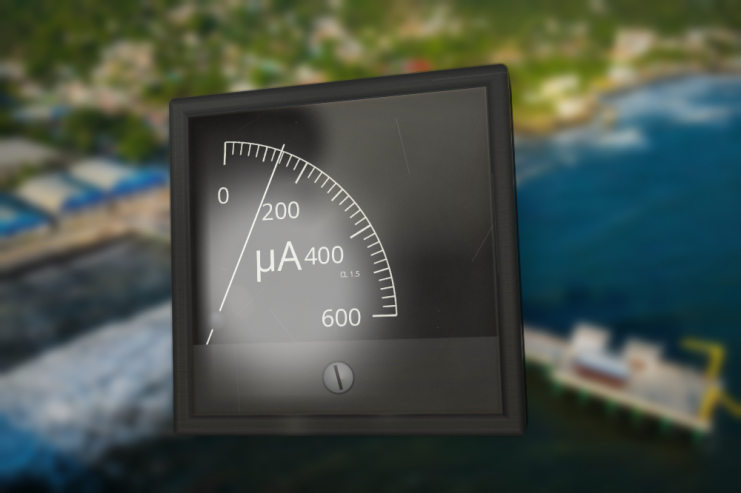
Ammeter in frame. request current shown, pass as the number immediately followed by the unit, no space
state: 140µA
